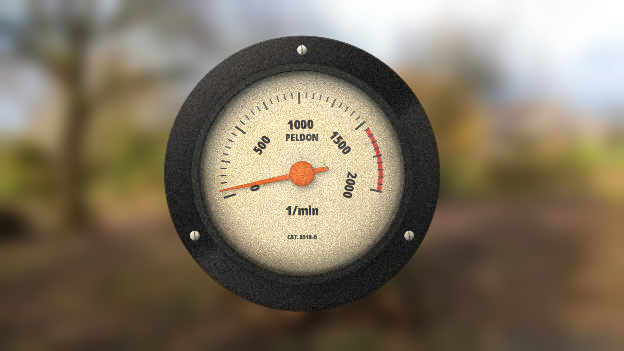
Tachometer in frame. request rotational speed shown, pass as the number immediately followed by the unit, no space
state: 50rpm
